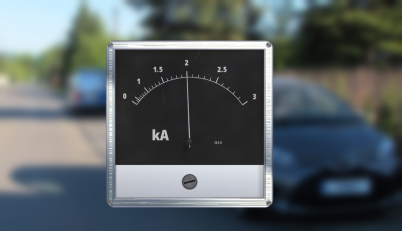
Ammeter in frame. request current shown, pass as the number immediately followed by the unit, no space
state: 2kA
